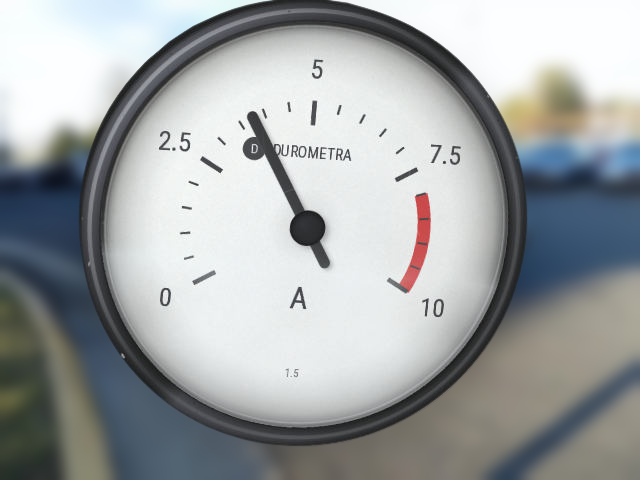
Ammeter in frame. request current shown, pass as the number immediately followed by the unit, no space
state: 3.75A
